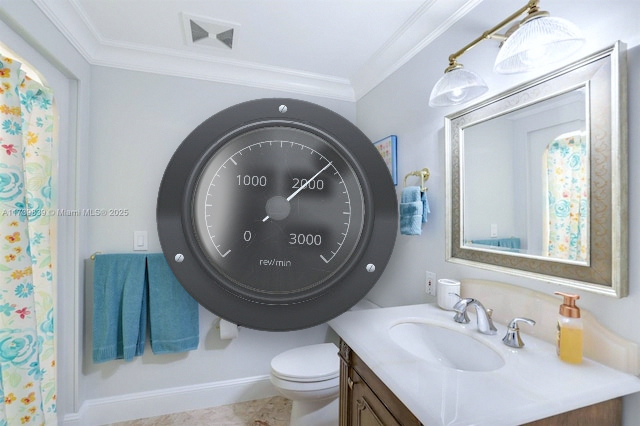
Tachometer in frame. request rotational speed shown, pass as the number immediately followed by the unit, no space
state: 2000rpm
